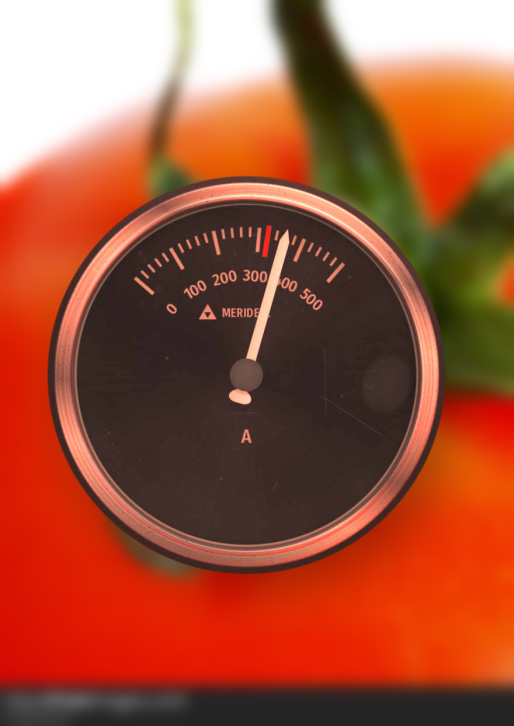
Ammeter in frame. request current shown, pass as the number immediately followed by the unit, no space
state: 360A
